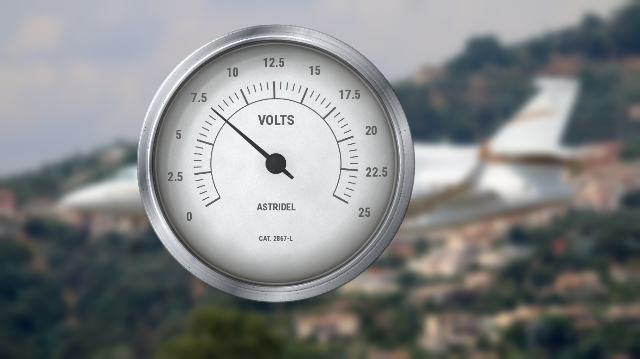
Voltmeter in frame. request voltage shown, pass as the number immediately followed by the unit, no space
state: 7.5V
